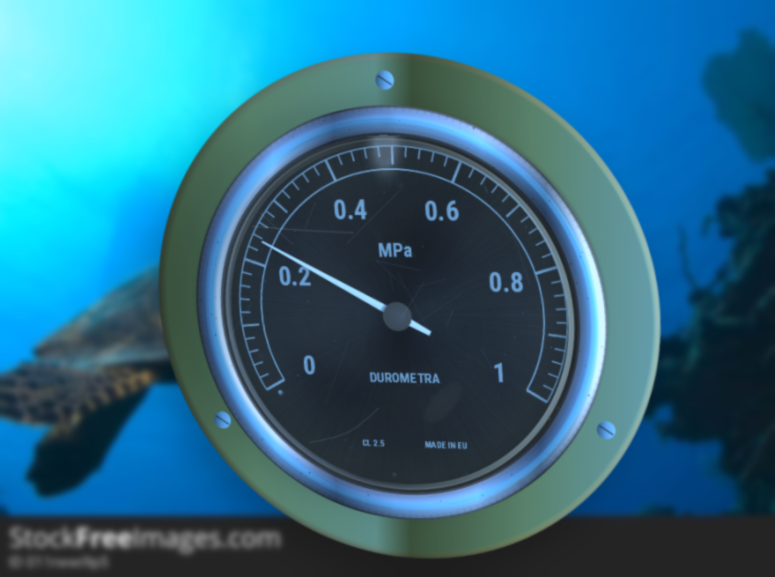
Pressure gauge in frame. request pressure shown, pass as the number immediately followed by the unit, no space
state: 0.24MPa
